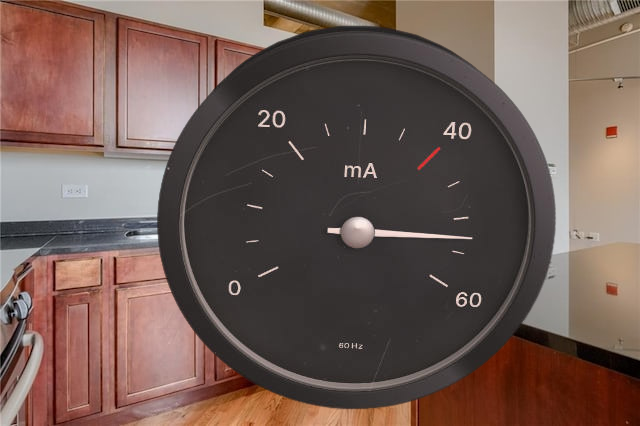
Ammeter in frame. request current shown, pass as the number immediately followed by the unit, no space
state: 52.5mA
